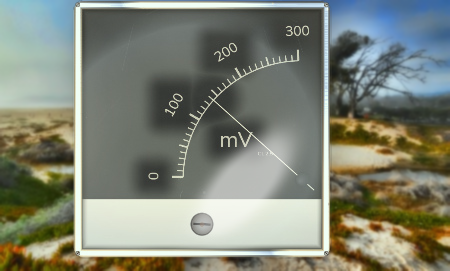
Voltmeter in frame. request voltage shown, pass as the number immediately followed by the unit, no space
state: 140mV
